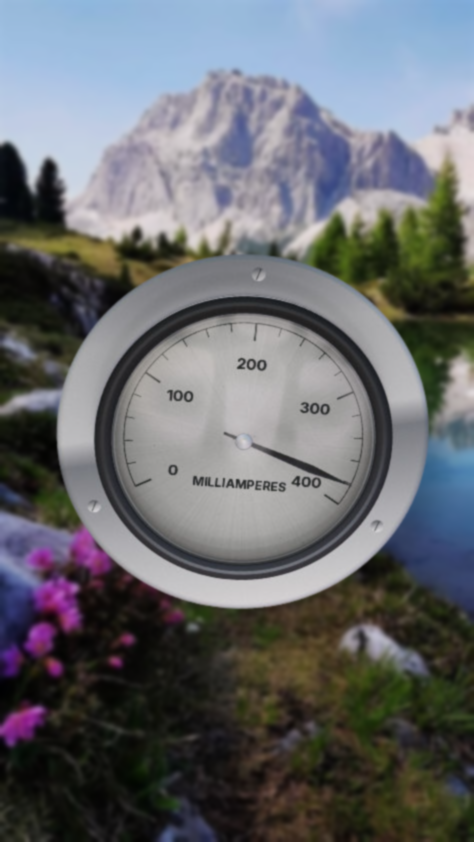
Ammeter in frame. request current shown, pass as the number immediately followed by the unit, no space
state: 380mA
